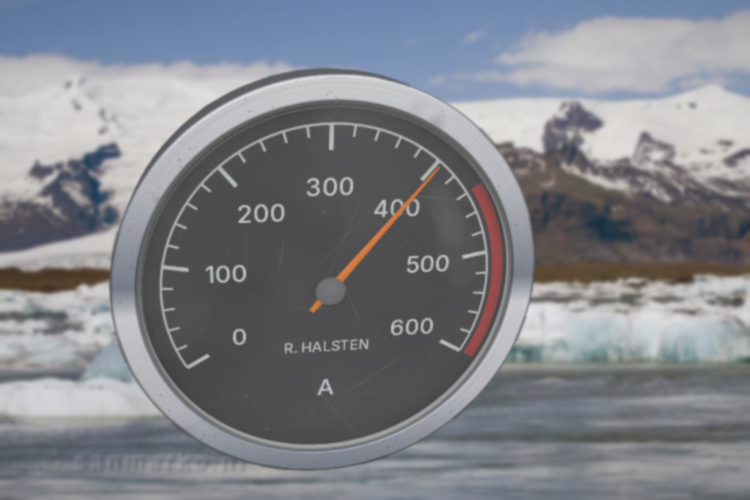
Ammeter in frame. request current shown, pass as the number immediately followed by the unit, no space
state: 400A
